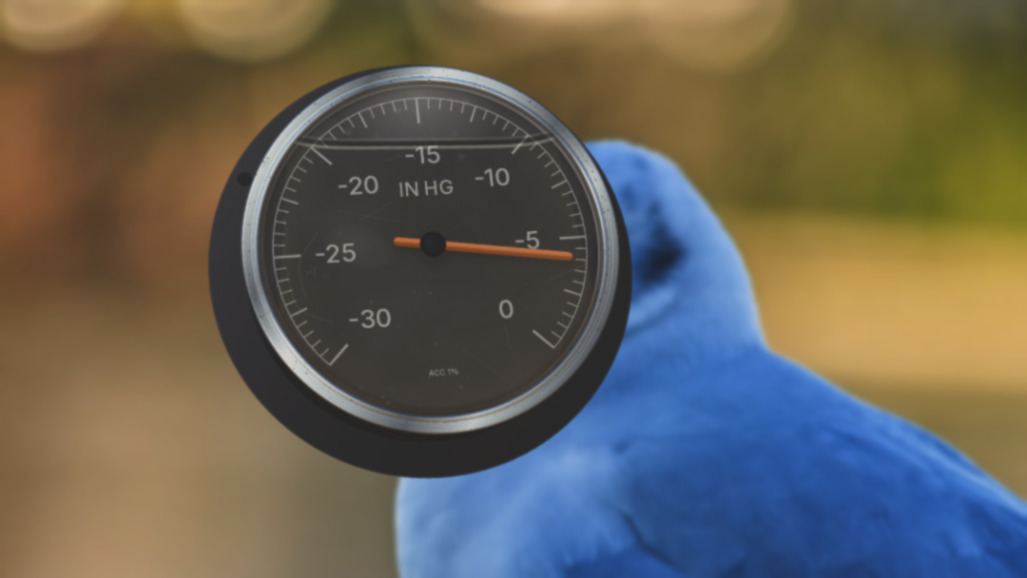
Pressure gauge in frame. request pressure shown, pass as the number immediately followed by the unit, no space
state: -4inHg
